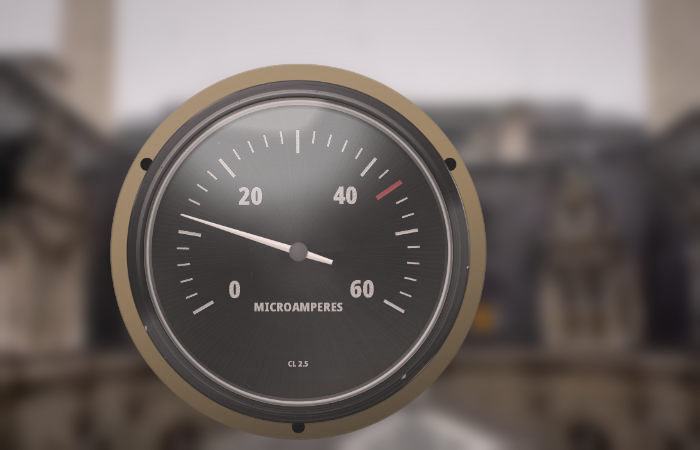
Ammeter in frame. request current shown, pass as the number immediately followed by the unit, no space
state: 12µA
